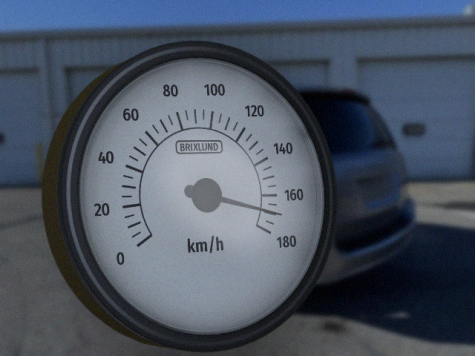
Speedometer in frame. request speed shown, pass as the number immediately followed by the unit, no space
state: 170km/h
